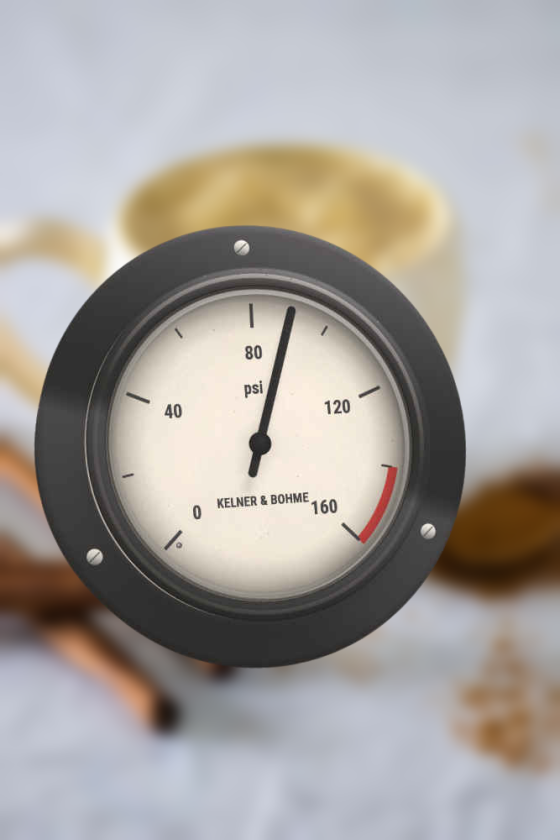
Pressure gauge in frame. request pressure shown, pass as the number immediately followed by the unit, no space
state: 90psi
